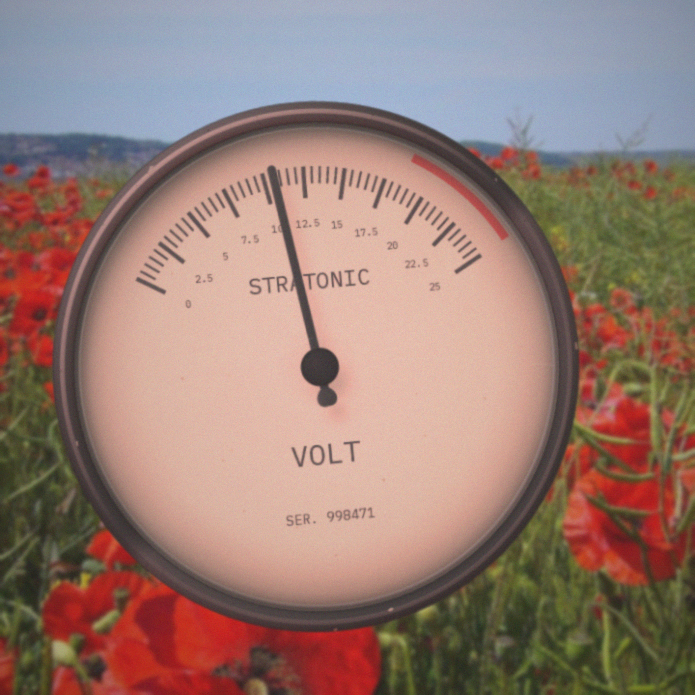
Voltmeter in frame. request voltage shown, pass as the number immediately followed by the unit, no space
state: 10.5V
